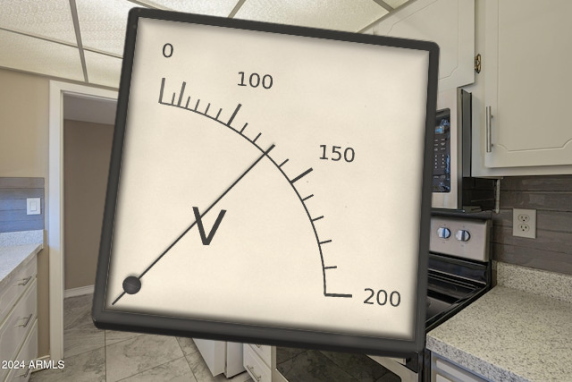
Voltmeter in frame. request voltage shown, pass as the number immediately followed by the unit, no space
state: 130V
